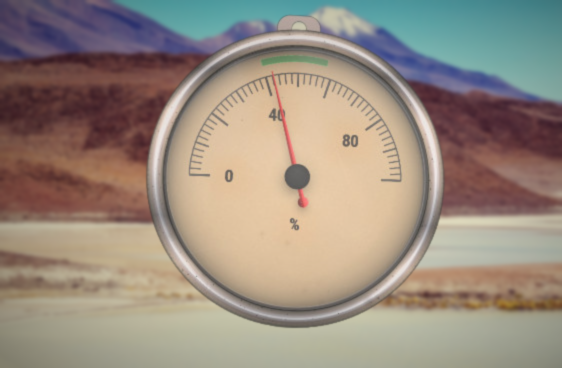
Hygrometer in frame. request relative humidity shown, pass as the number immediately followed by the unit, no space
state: 42%
